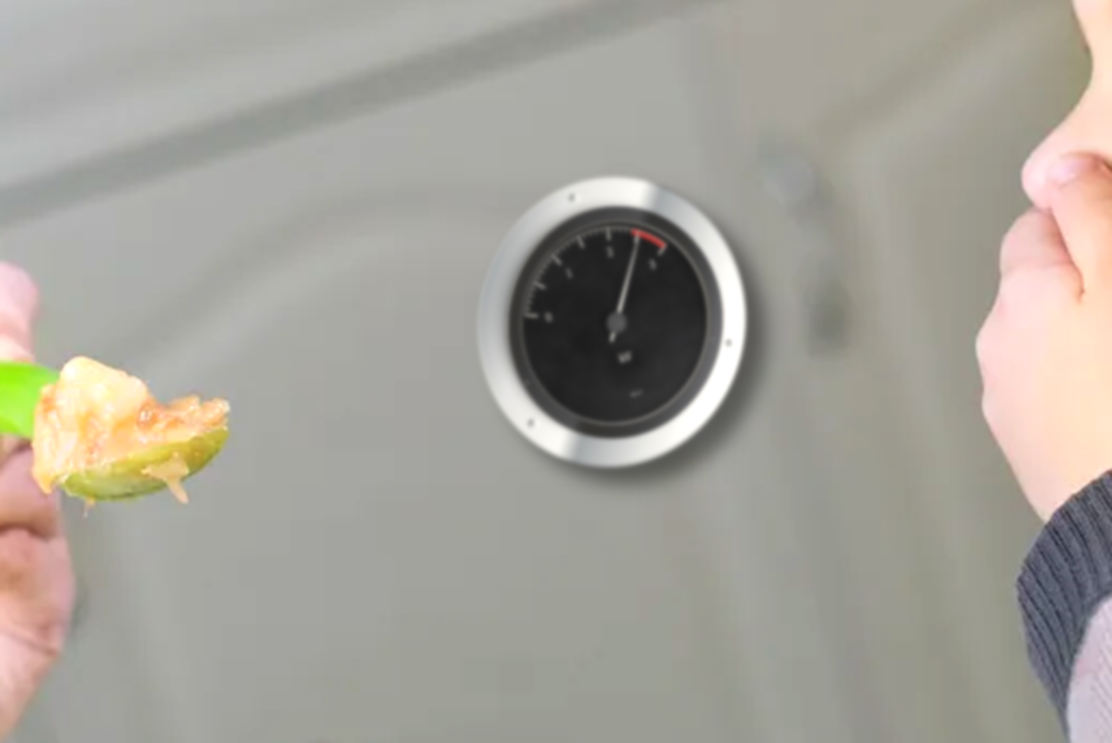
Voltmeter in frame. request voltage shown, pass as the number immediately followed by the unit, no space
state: 2.5kV
